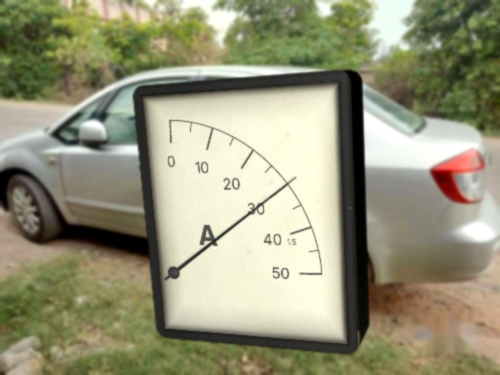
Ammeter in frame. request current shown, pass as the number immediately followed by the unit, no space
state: 30A
